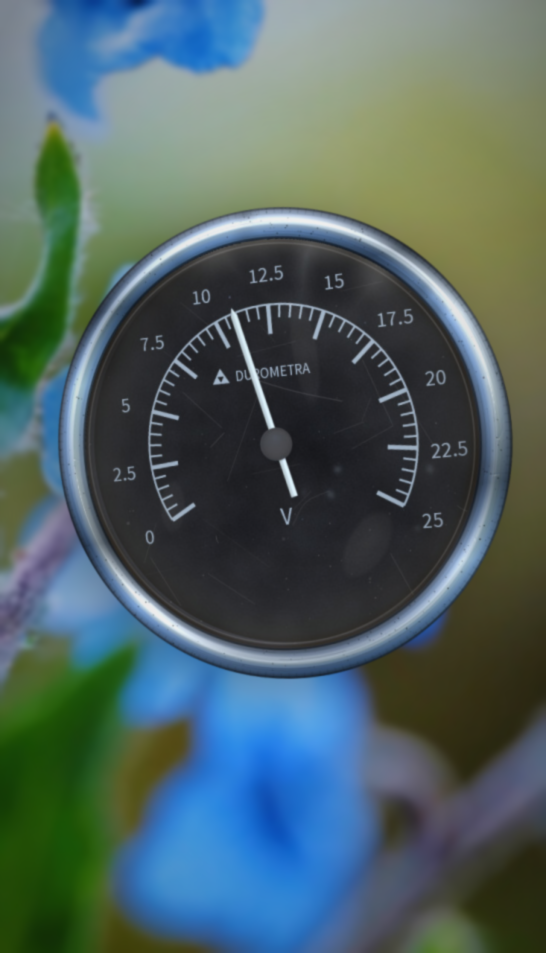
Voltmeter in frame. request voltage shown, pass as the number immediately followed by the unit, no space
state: 11V
